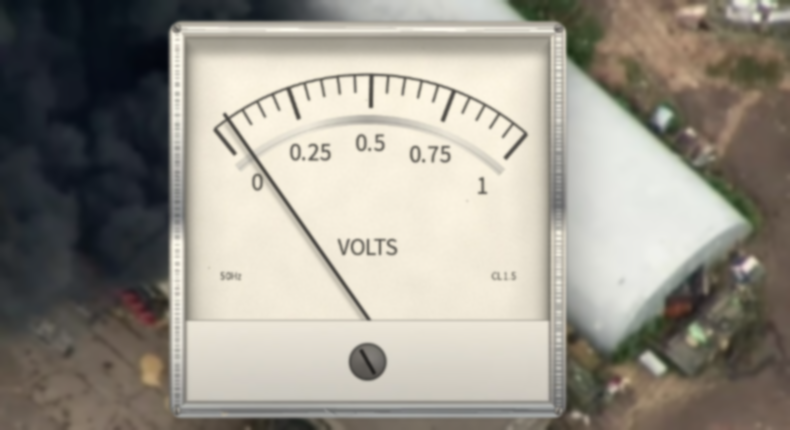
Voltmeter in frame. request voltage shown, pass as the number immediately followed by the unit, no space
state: 0.05V
